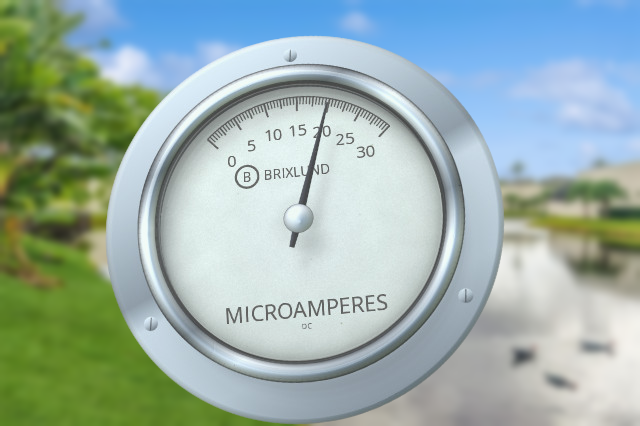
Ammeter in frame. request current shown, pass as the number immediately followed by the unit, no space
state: 20µA
